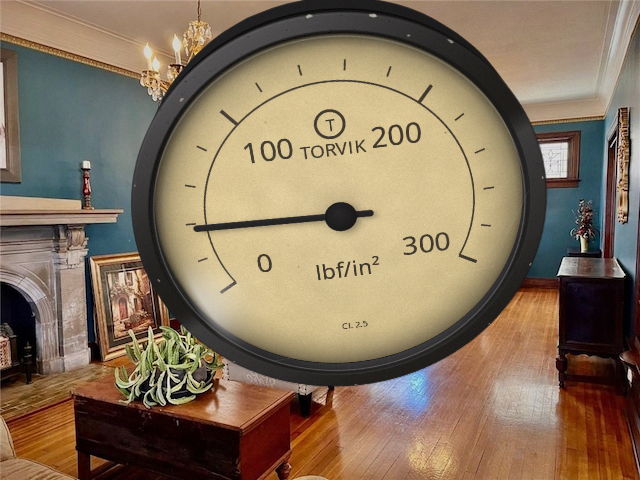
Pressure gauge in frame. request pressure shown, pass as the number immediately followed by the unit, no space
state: 40psi
